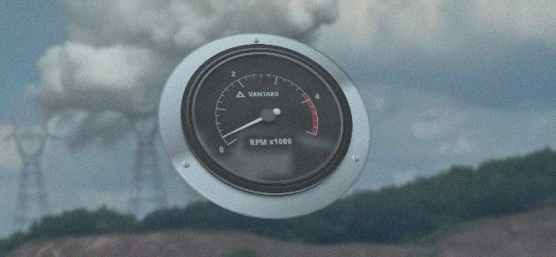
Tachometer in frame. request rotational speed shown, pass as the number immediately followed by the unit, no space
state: 200rpm
